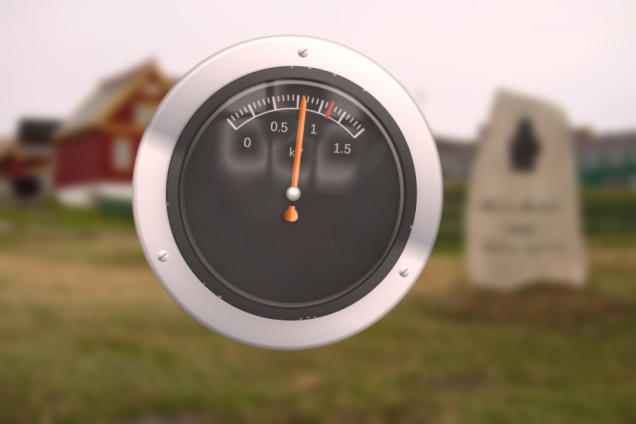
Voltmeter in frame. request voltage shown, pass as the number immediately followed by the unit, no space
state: 0.8kV
